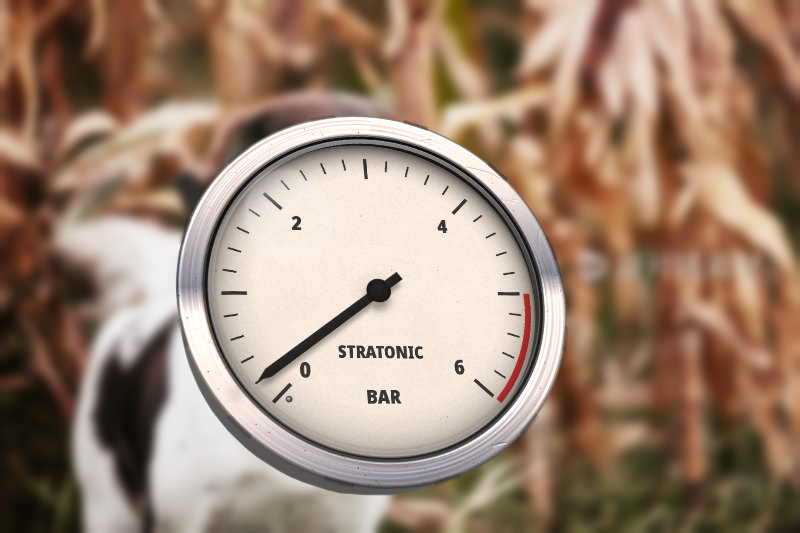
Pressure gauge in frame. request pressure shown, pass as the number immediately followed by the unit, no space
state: 0.2bar
